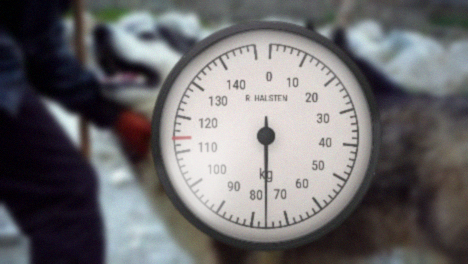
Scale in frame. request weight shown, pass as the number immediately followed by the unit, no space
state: 76kg
